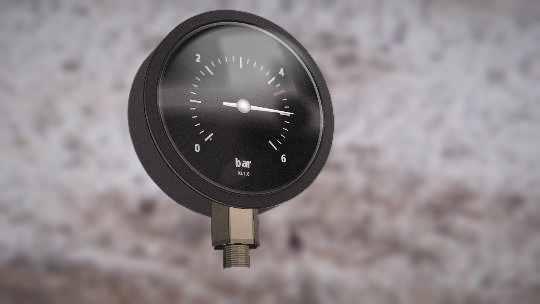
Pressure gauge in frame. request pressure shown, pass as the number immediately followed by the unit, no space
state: 5bar
